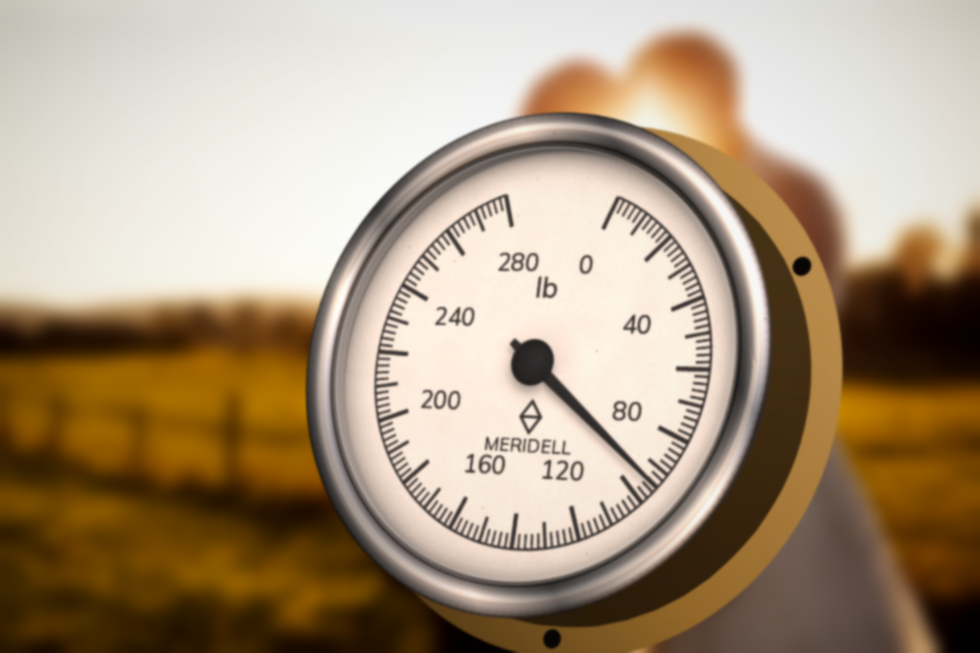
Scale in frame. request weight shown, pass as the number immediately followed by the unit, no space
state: 94lb
